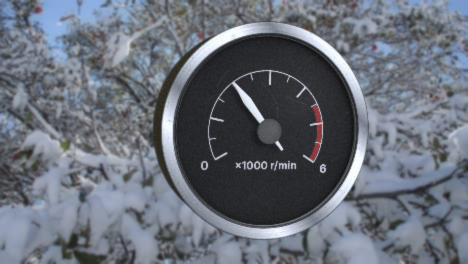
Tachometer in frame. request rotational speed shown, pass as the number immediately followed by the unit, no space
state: 2000rpm
